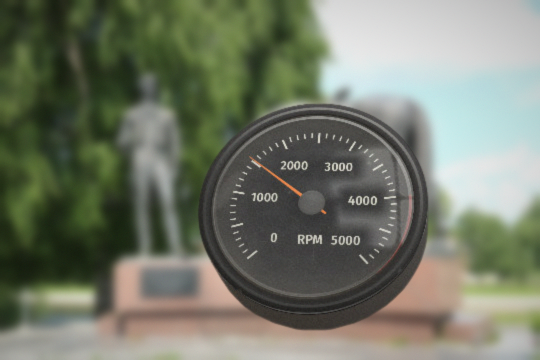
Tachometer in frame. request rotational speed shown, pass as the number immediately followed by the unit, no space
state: 1500rpm
